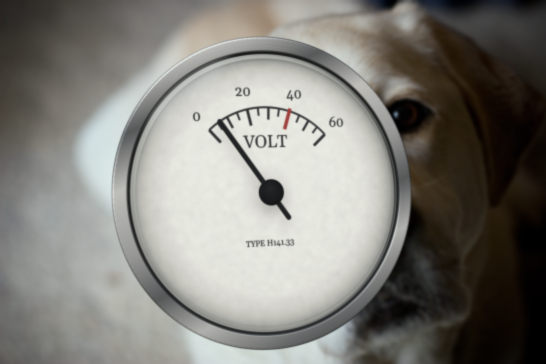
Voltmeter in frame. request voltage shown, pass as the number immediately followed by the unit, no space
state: 5V
